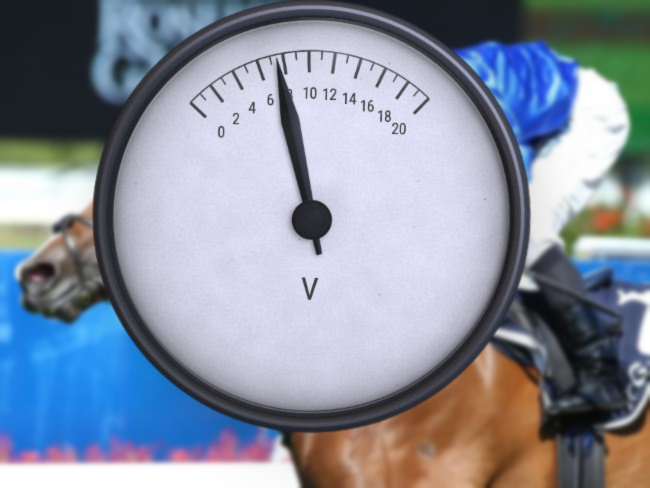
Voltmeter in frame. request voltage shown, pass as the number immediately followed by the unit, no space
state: 7.5V
